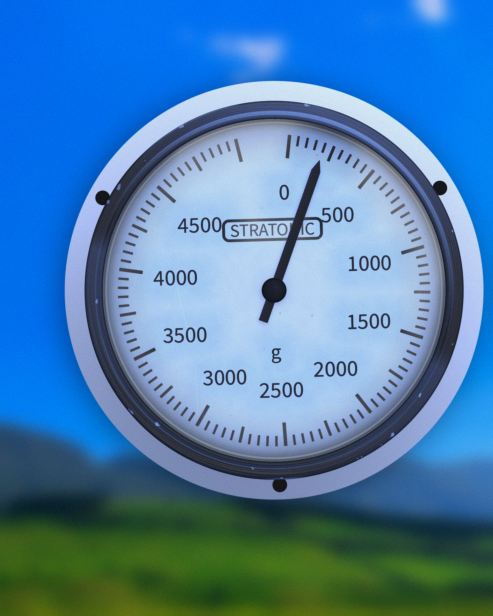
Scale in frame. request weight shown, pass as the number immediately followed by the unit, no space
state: 200g
